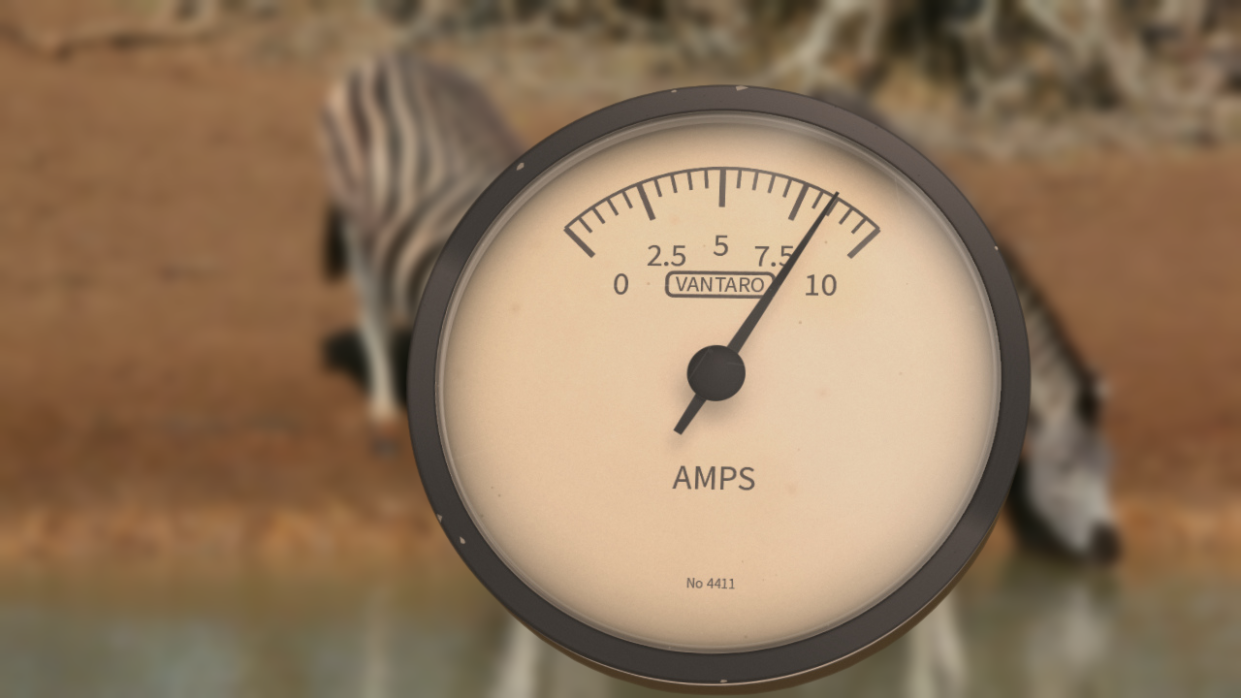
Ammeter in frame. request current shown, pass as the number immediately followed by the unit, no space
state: 8.5A
